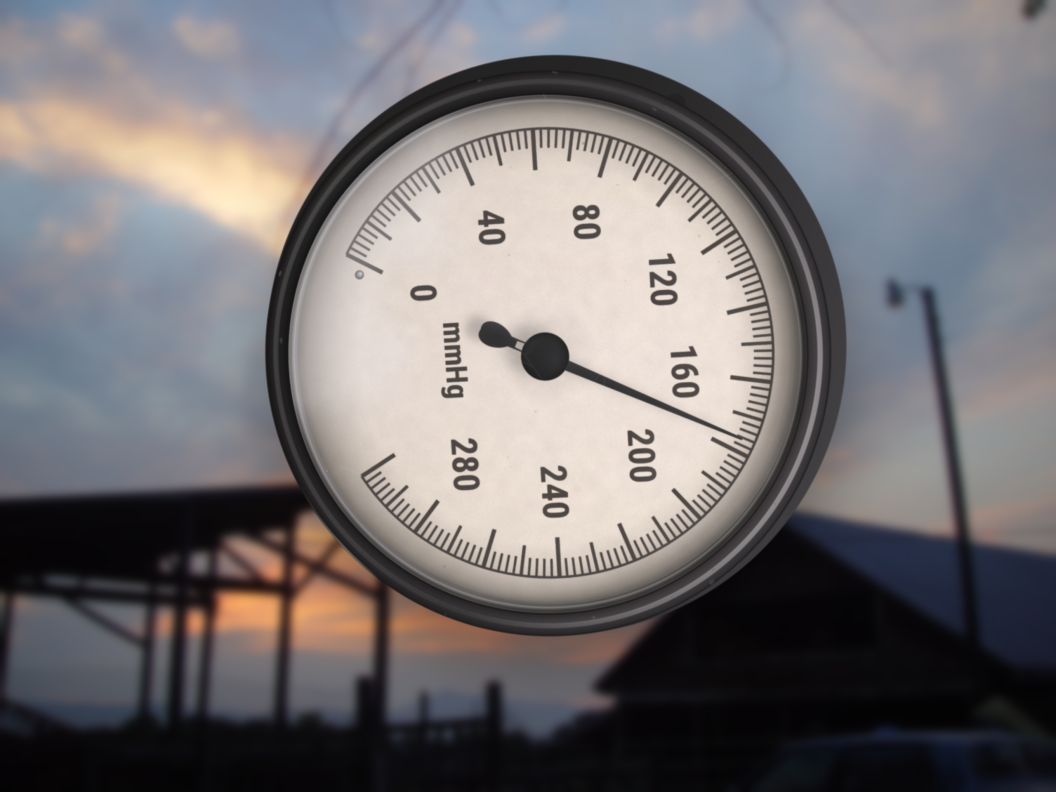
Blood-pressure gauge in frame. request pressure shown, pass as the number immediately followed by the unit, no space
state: 176mmHg
